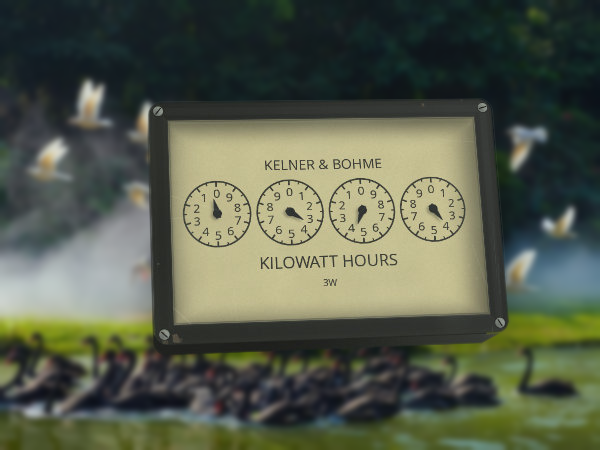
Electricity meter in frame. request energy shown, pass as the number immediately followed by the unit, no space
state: 344kWh
